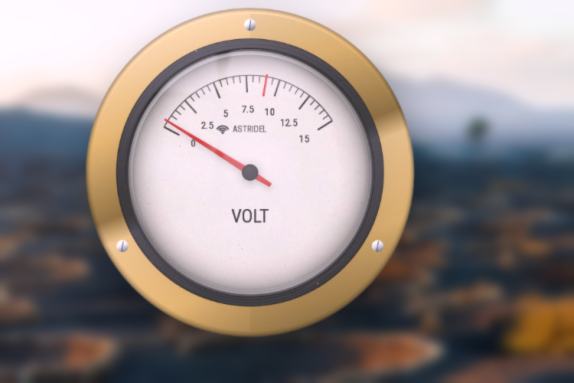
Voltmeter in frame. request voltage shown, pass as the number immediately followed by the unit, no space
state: 0.5V
